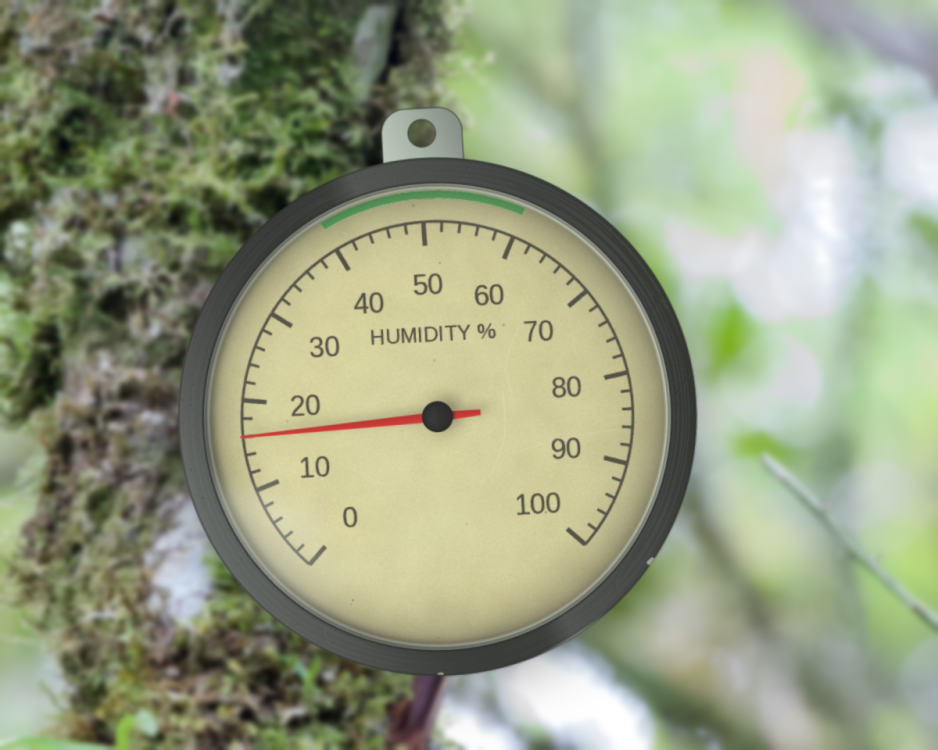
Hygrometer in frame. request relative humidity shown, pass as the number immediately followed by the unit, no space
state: 16%
